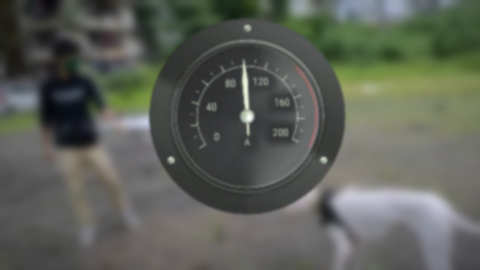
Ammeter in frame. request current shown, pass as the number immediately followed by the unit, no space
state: 100A
